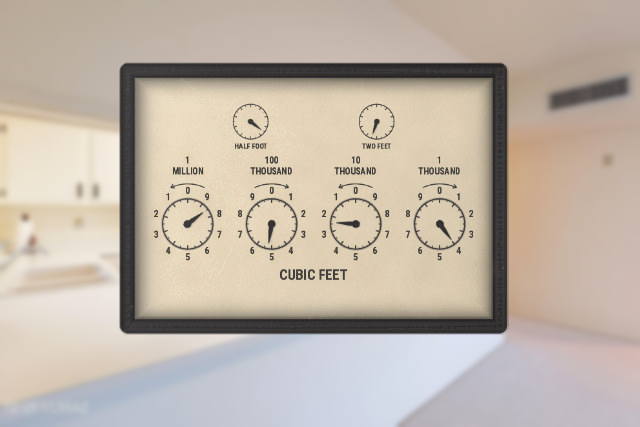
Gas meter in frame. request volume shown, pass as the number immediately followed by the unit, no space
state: 852400ft³
